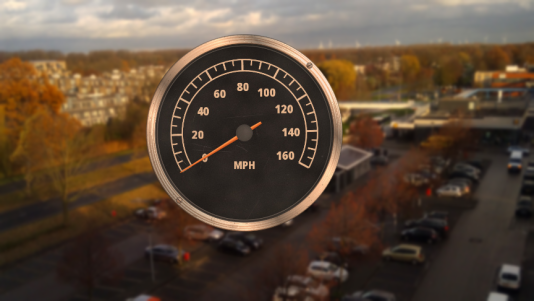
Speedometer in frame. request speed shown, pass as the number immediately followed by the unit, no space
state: 0mph
